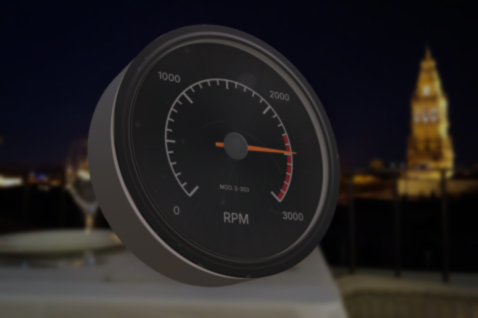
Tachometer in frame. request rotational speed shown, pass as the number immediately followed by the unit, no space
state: 2500rpm
